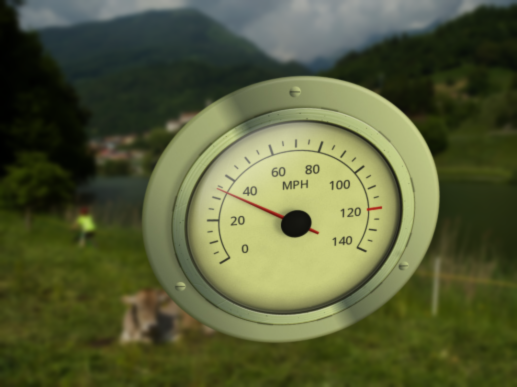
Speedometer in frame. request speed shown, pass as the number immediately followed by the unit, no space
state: 35mph
